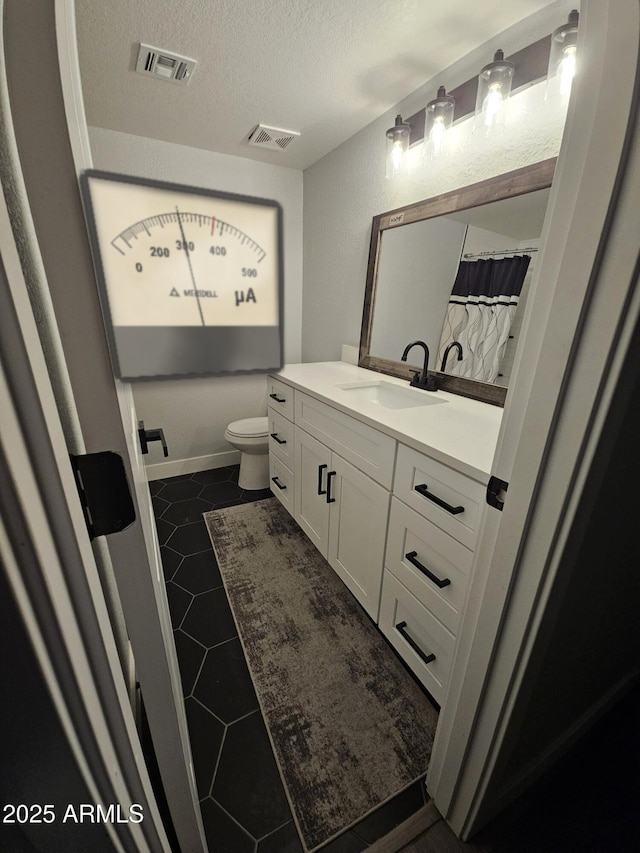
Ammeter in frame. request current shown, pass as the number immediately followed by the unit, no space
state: 300µA
